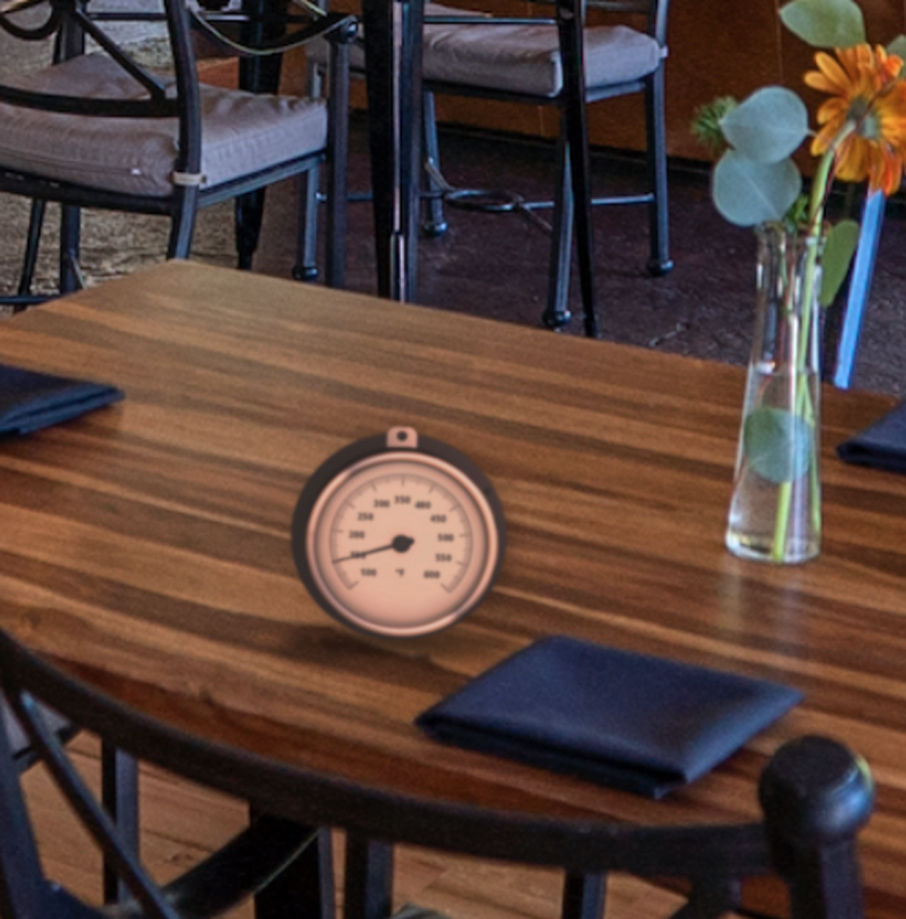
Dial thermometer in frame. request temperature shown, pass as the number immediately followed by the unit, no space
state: 150°F
